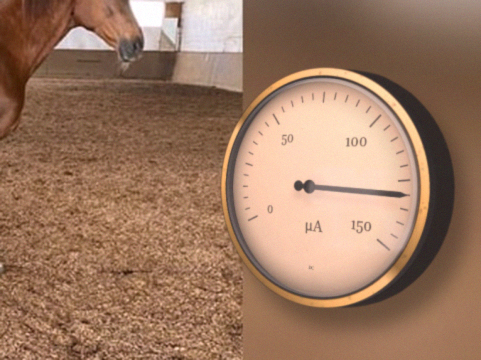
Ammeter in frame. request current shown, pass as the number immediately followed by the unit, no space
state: 130µA
